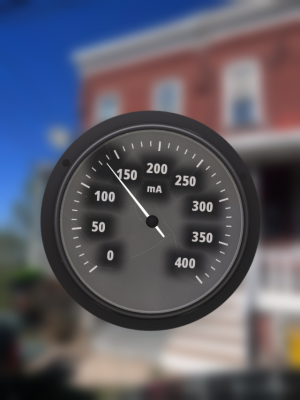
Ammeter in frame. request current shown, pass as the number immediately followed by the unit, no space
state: 135mA
